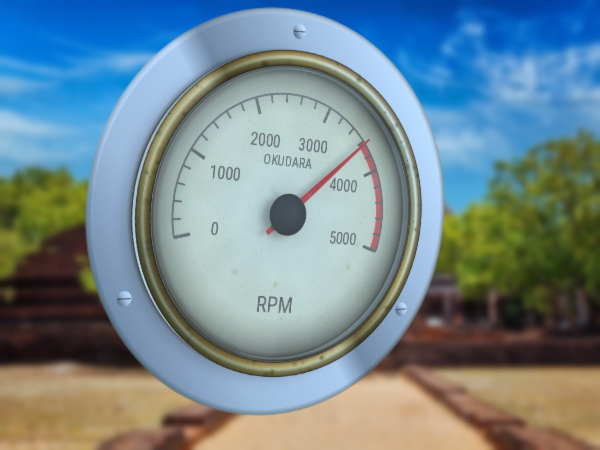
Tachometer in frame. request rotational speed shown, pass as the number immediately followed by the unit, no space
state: 3600rpm
